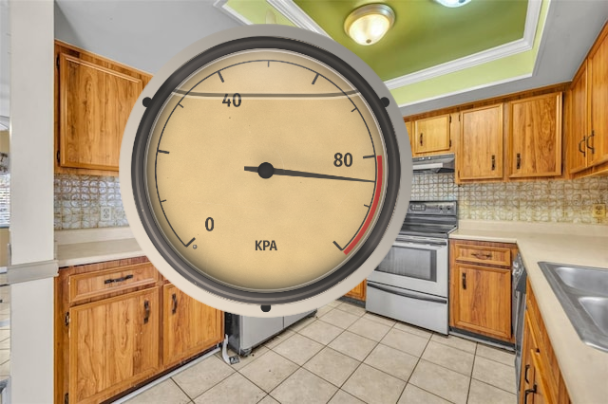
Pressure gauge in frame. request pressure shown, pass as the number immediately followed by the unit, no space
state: 85kPa
